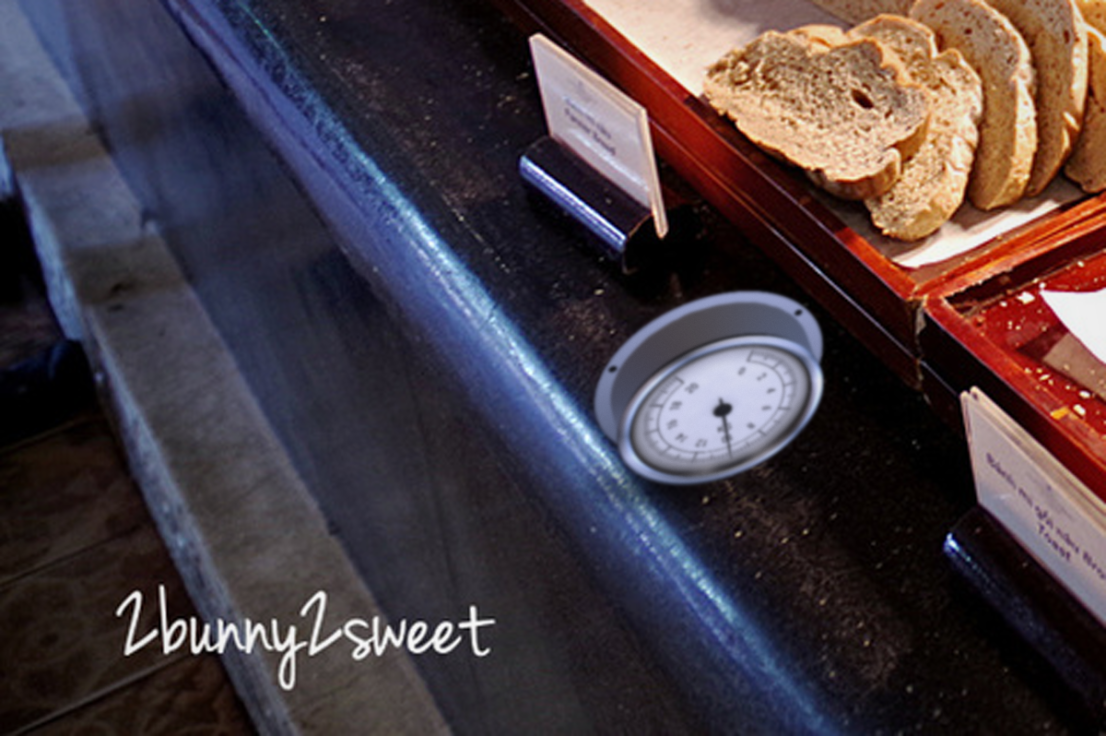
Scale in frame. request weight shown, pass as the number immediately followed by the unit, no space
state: 10kg
